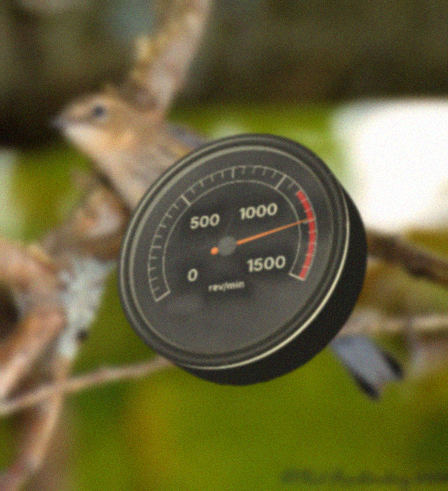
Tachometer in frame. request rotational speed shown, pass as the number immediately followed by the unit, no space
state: 1250rpm
